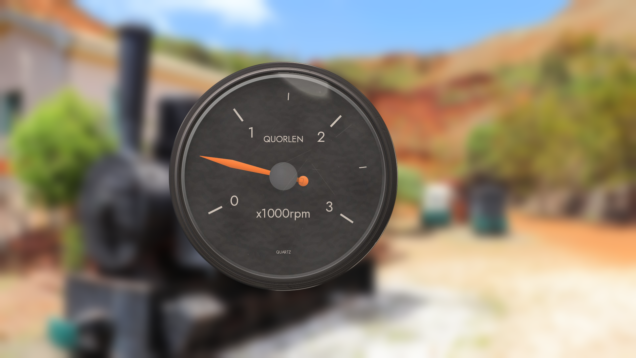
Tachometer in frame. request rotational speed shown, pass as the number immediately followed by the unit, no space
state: 500rpm
